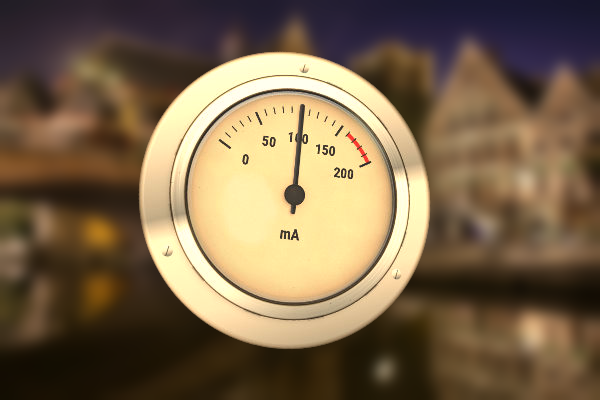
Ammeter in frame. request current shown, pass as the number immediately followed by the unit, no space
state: 100mA
